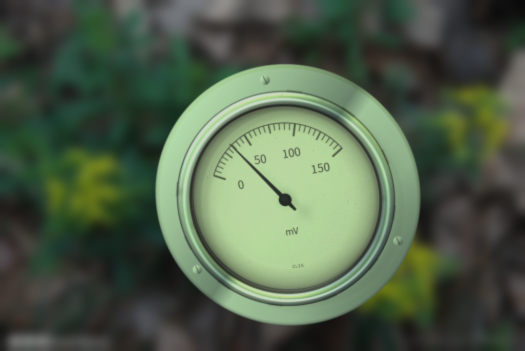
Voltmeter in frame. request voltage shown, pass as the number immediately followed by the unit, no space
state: 35mV
